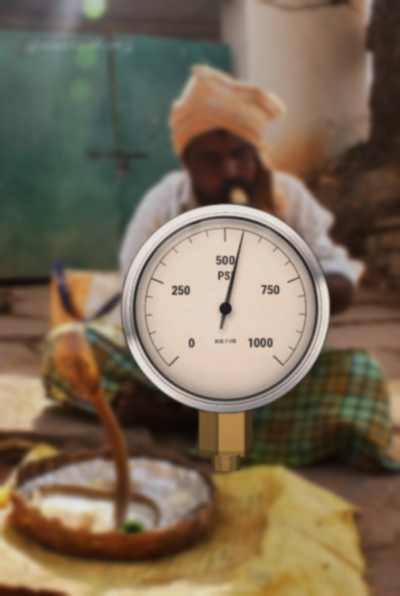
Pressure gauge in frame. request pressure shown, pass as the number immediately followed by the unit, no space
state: 550psi
